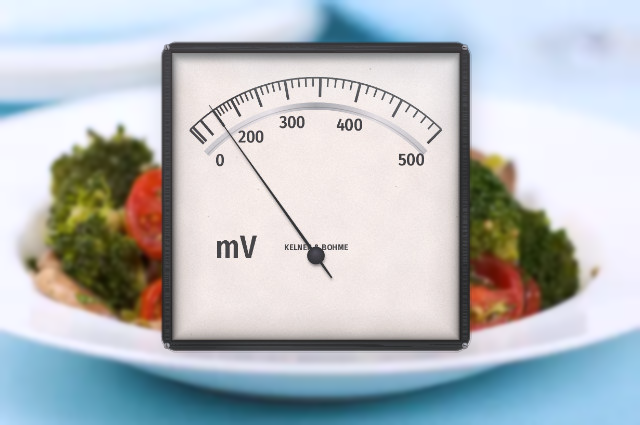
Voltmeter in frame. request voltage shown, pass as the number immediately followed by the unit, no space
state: 150mV
